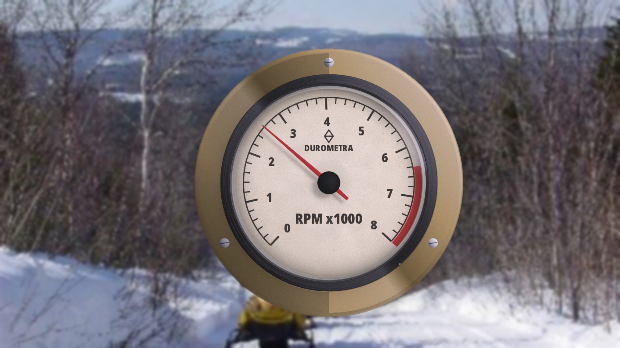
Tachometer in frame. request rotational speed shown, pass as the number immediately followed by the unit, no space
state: 2600rpm
